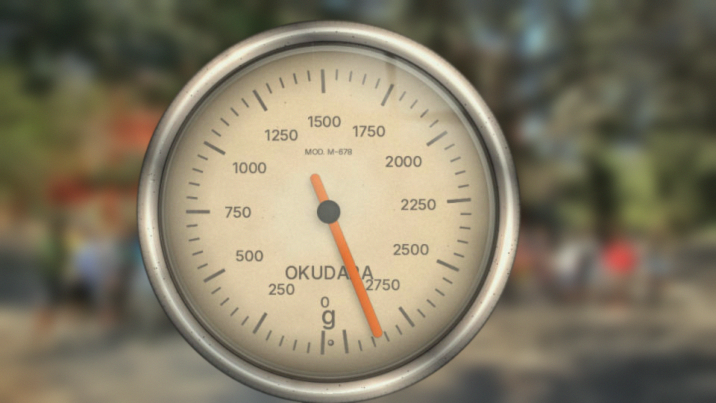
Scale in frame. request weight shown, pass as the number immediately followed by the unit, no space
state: 2875g
